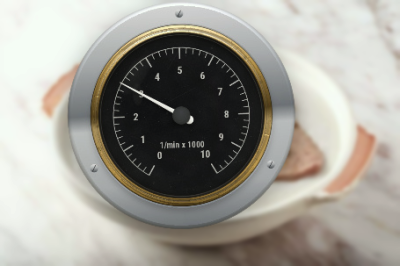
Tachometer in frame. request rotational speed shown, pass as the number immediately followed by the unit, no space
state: 3000rpm
